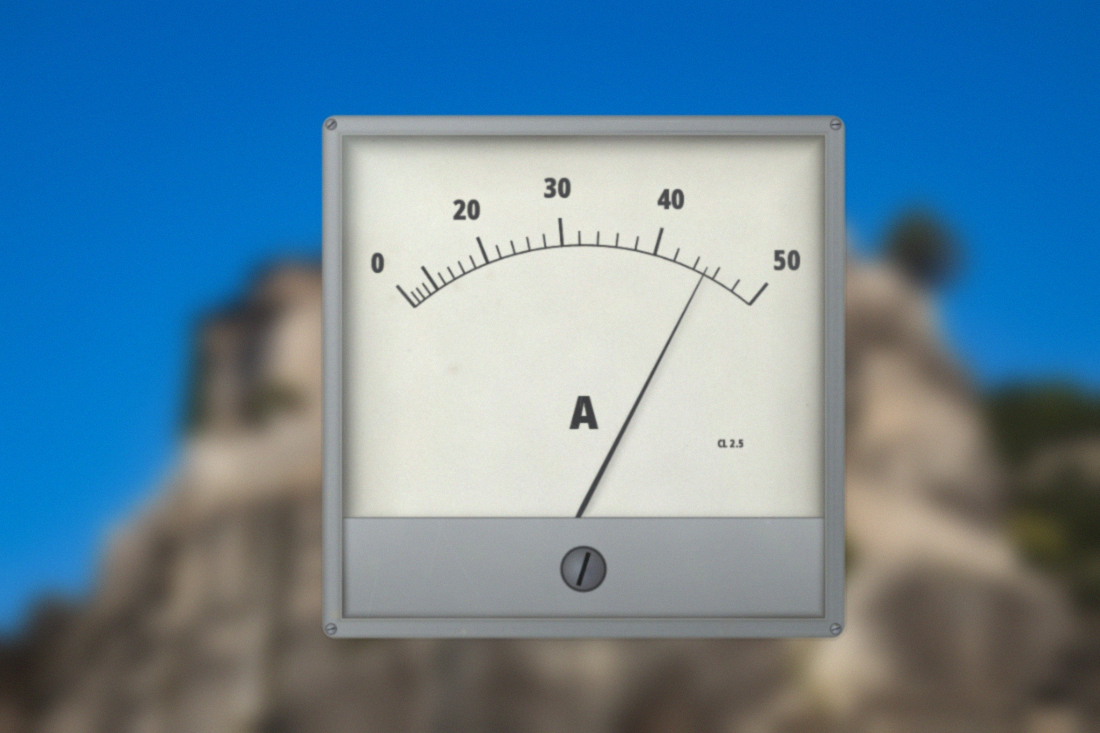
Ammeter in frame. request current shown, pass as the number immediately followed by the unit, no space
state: 45A
